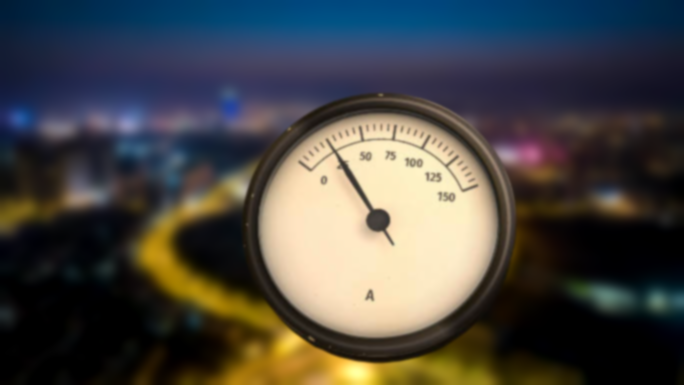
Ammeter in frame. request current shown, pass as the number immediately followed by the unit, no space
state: 25A
